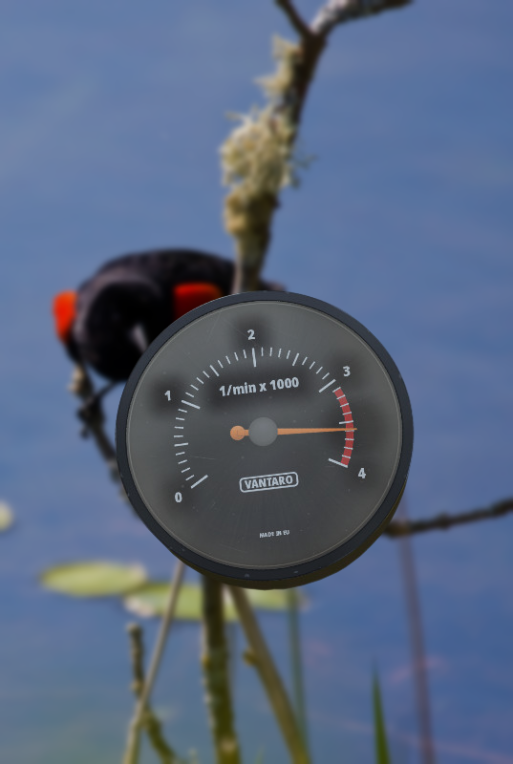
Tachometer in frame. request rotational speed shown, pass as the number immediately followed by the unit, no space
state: 3600rpm
